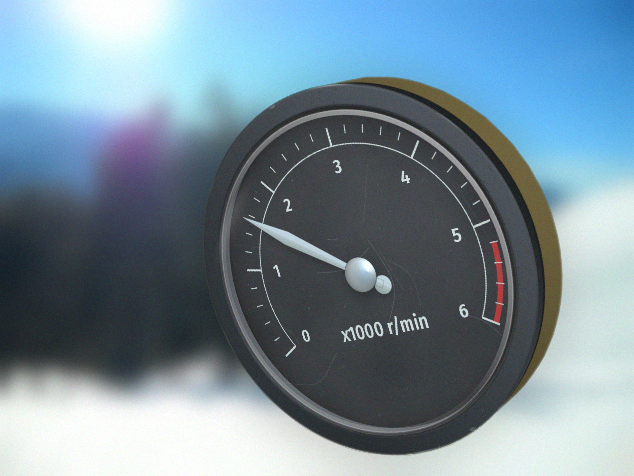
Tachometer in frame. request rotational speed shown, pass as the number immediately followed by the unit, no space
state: 1600rpm
